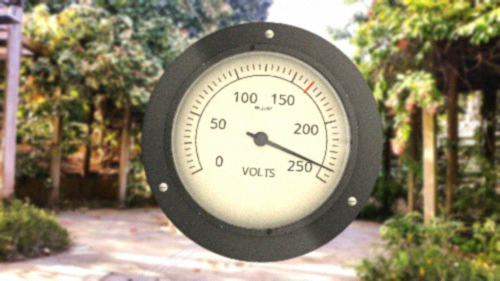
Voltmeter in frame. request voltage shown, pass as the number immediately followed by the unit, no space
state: 240V
